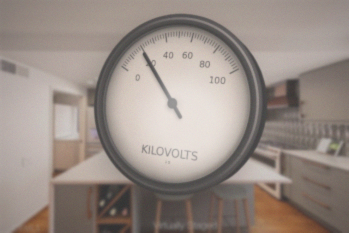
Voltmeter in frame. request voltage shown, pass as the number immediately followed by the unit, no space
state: 20kV
